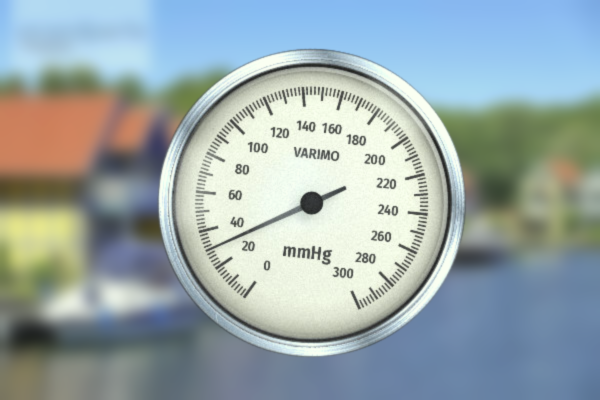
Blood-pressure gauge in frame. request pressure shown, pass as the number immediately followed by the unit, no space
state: 30mmHg
